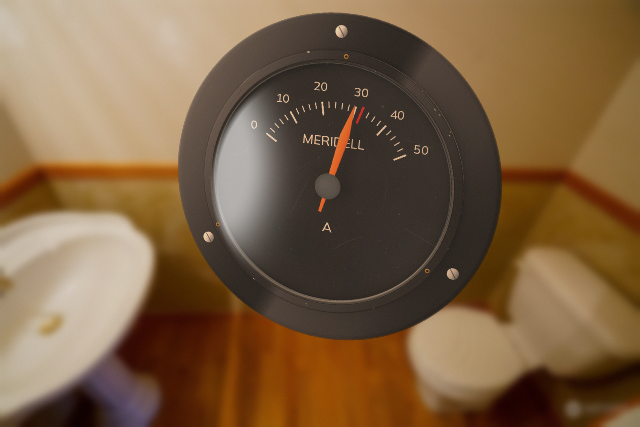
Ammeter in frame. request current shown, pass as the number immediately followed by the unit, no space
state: 30A
